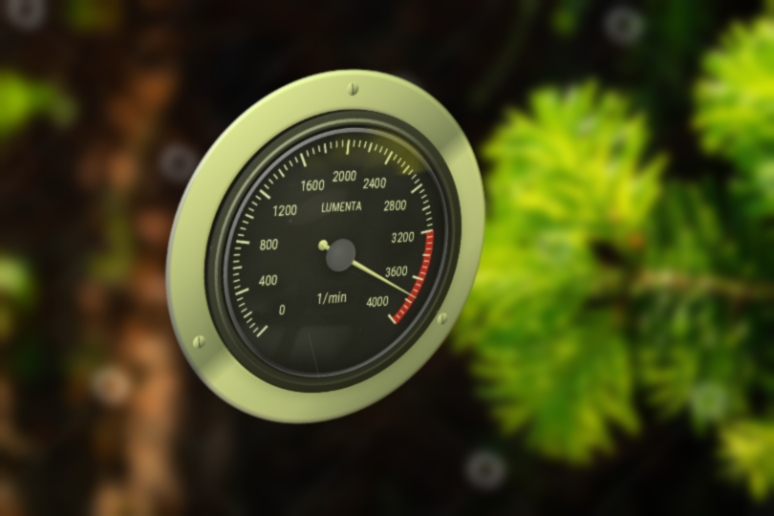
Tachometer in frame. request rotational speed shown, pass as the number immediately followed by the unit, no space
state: 3750rpm
